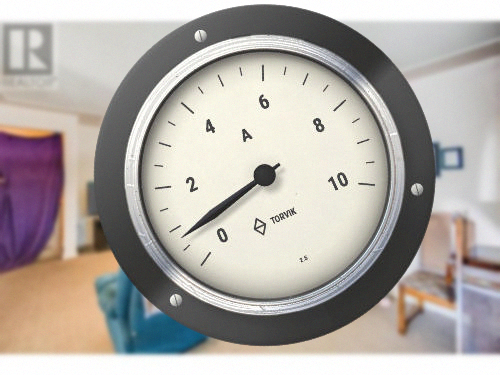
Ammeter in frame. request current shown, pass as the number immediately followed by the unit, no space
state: 0.75A
